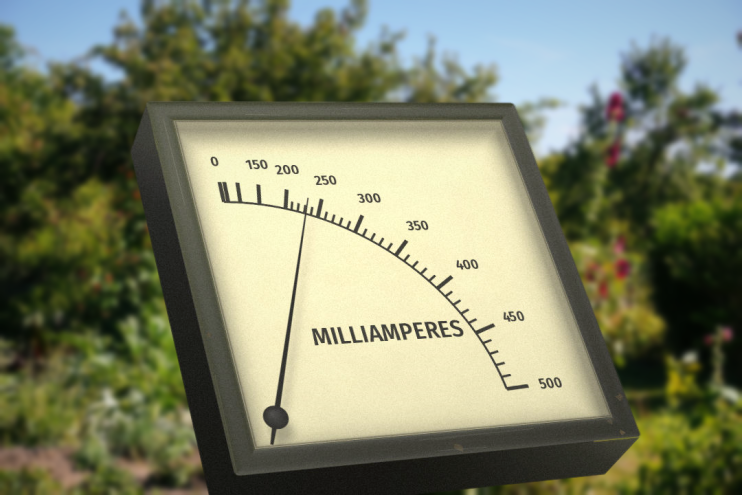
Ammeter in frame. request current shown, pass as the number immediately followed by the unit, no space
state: 230mA
